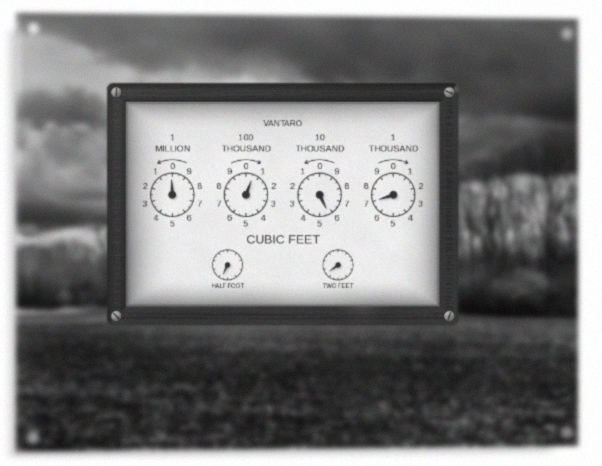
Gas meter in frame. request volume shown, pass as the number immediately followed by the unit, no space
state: 5700ft³
